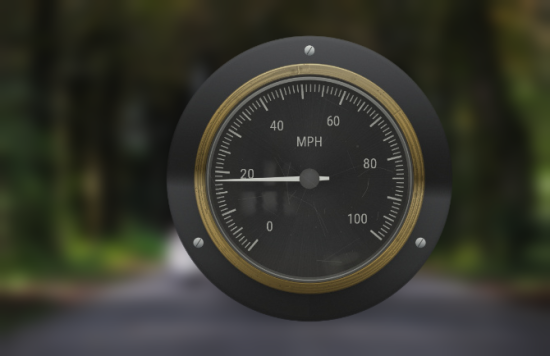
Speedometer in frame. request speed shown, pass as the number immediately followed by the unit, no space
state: 18mph
